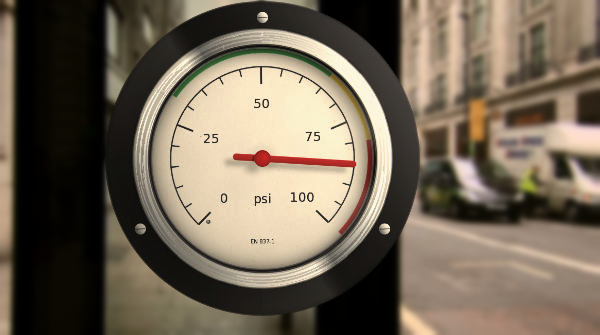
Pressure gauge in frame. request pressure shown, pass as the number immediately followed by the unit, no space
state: 85psi
